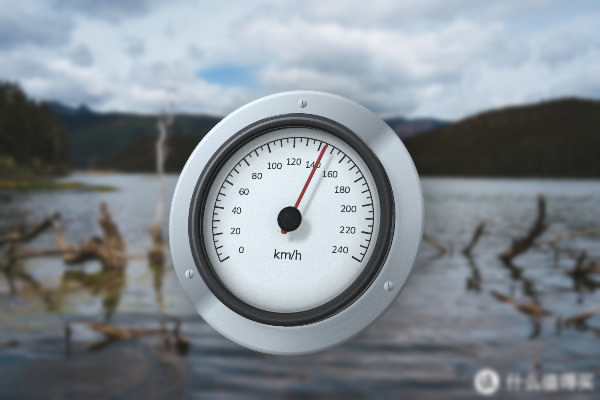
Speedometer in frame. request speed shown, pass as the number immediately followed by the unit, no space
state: 145km/h
